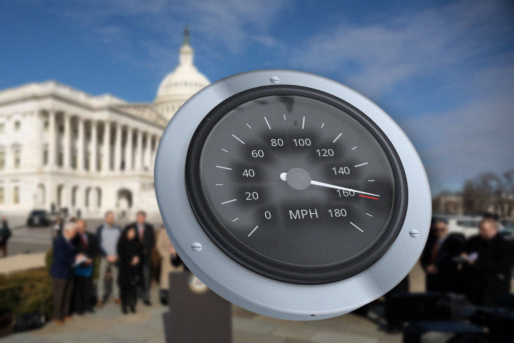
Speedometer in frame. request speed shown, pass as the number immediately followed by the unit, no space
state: 160mph
